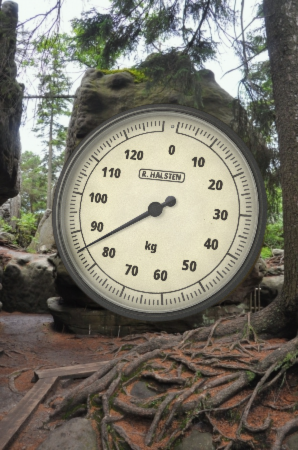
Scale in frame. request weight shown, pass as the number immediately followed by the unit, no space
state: 85kg
